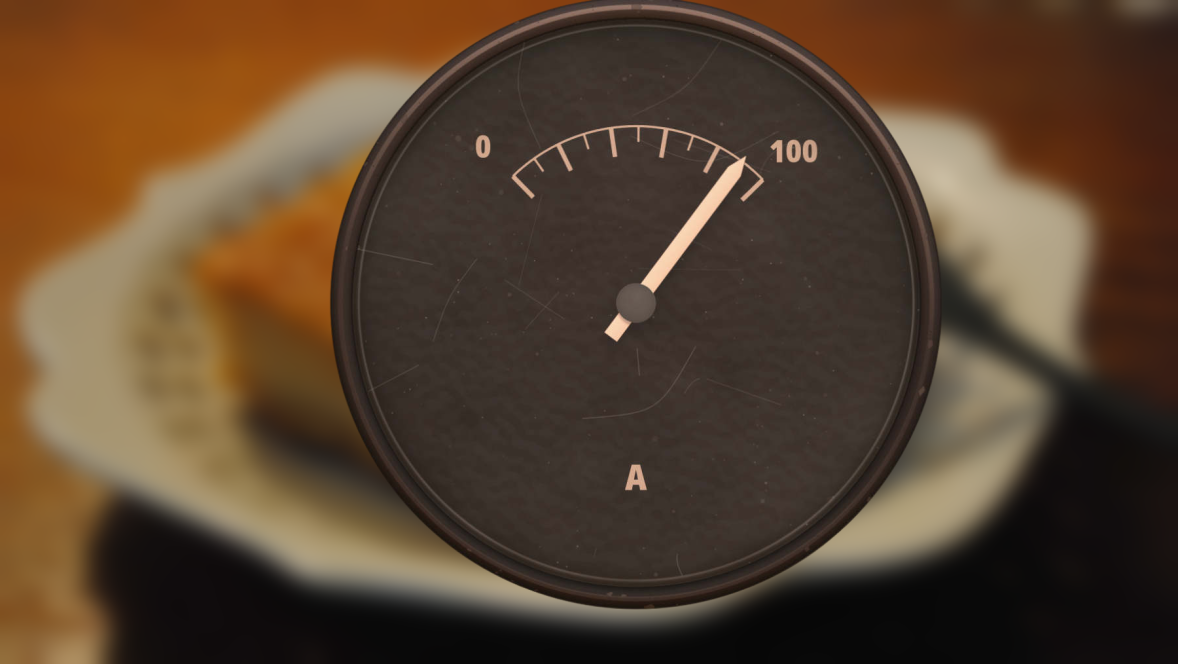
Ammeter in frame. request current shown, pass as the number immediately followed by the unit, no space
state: 90A
